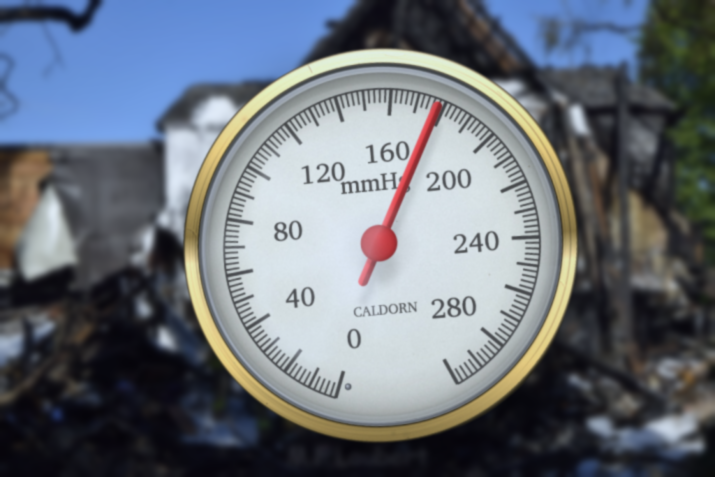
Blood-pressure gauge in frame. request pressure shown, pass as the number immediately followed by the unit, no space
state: 178mmHg
